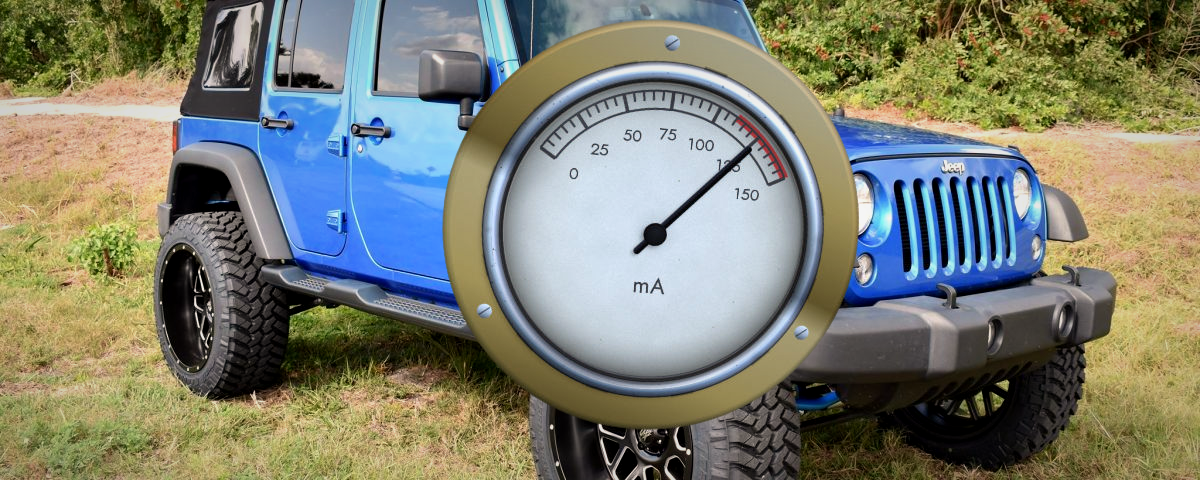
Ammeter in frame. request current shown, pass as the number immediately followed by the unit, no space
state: 125mA
